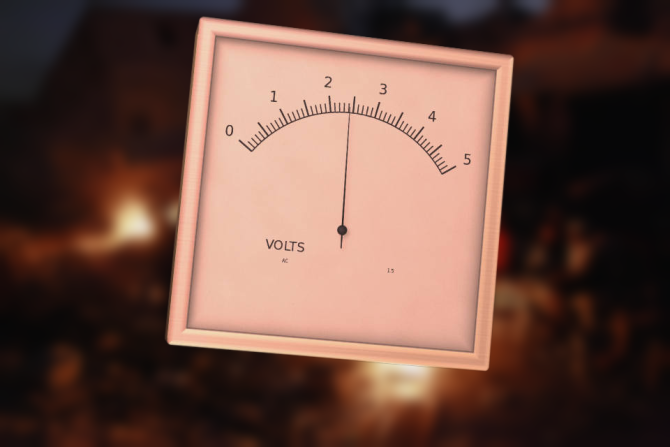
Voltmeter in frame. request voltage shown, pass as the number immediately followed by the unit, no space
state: 2.4V
